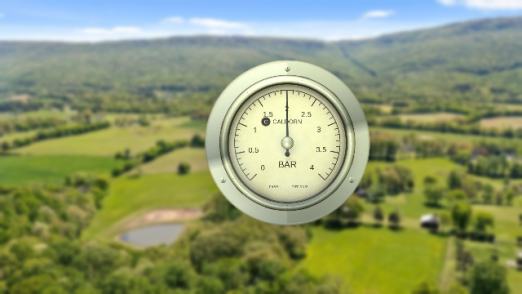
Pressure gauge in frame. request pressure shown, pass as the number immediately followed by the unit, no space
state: 2bar
